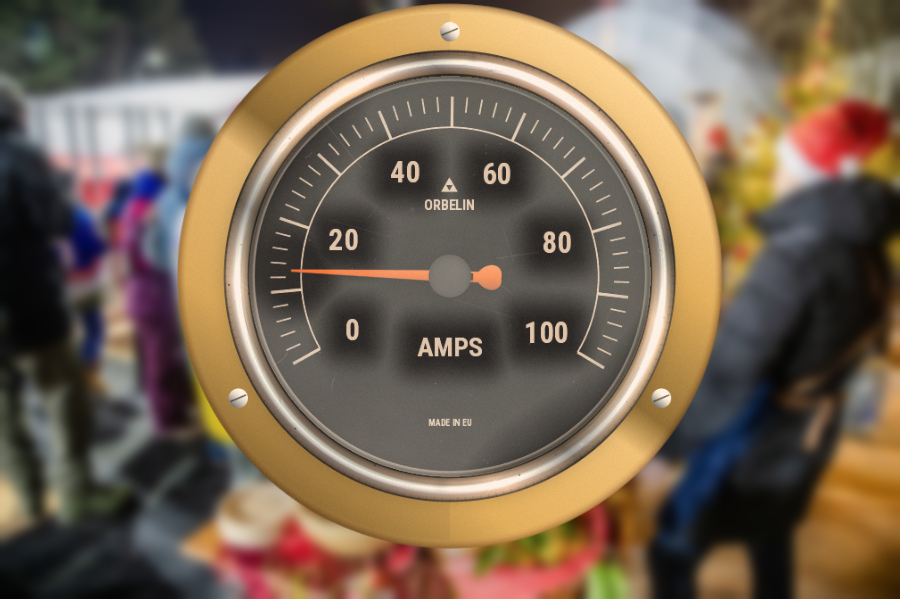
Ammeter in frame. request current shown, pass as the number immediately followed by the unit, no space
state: 13A
